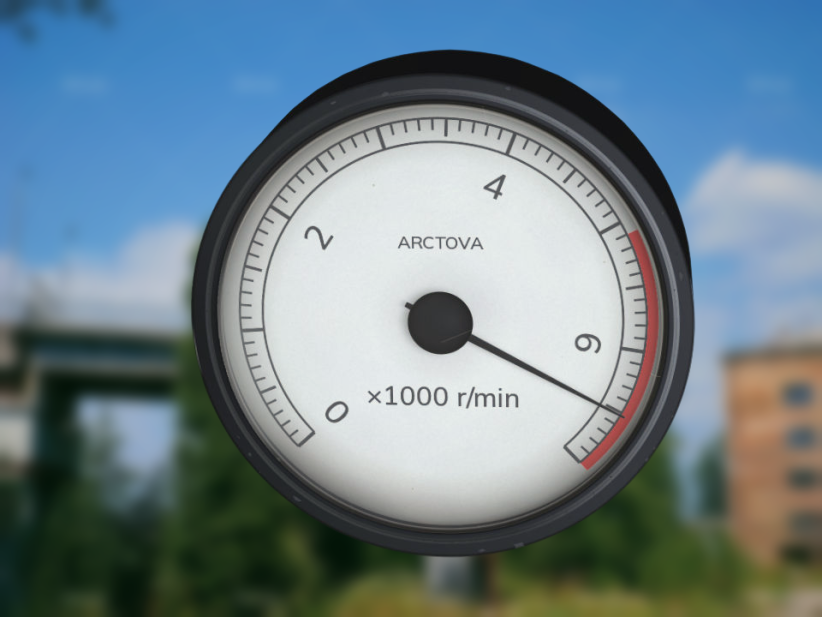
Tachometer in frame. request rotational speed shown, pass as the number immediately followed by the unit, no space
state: 6500rpm
